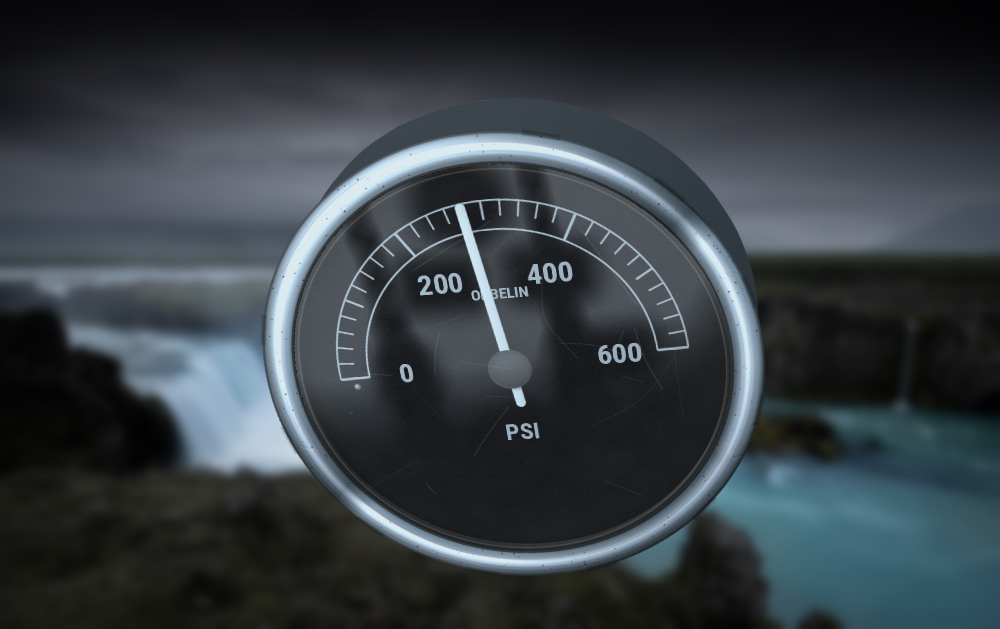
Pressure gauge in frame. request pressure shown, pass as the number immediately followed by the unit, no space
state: 280psi
